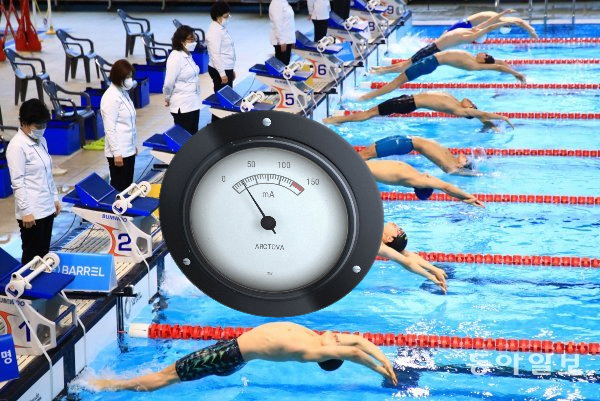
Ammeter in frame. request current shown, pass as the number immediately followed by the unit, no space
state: 25mA
